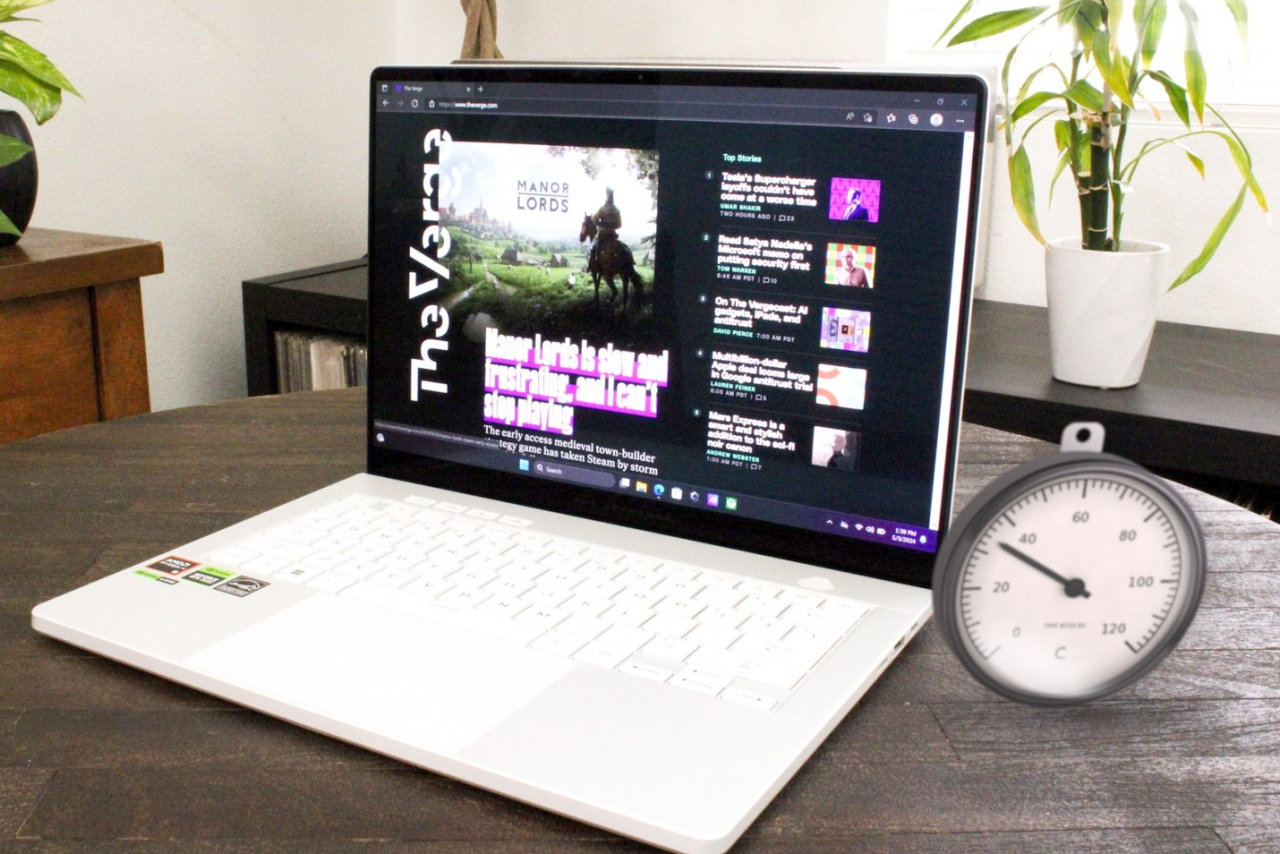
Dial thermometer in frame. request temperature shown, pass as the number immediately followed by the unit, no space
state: 34°C
